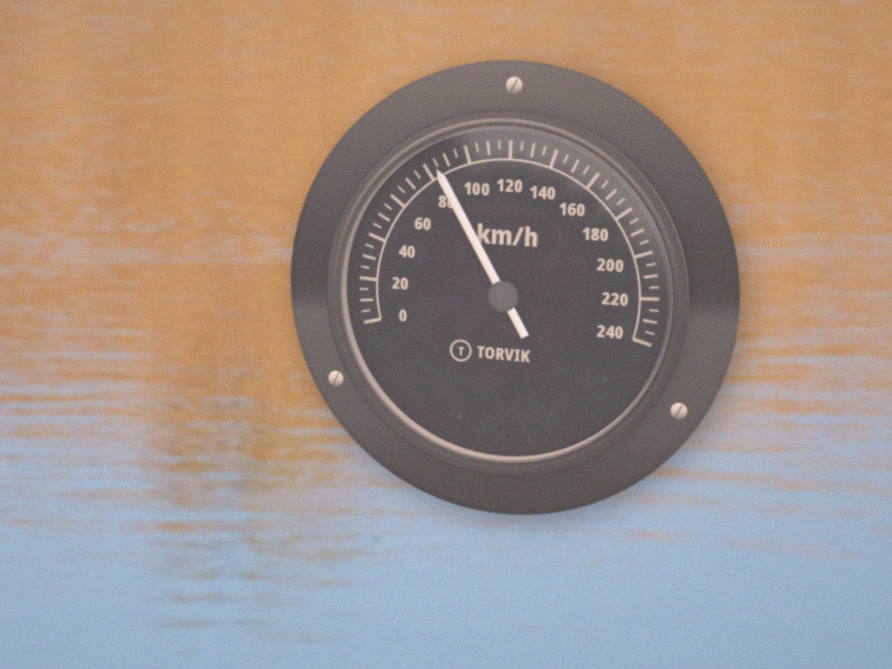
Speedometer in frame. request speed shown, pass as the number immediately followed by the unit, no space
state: 85km/h
